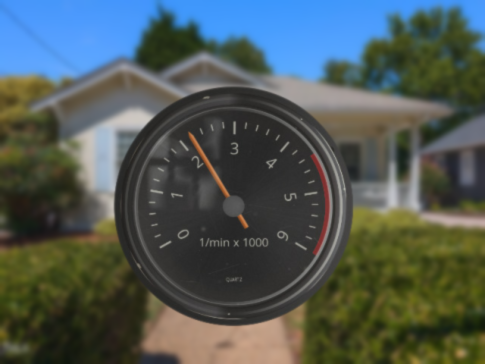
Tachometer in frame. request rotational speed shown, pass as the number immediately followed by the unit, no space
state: 2200rpm
